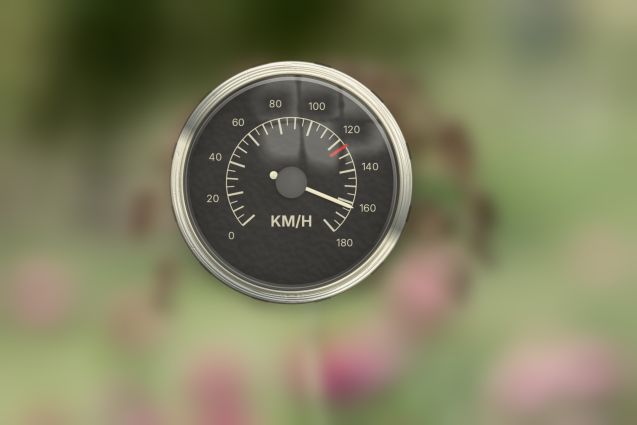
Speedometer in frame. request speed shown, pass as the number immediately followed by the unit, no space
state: 162.5km/h
